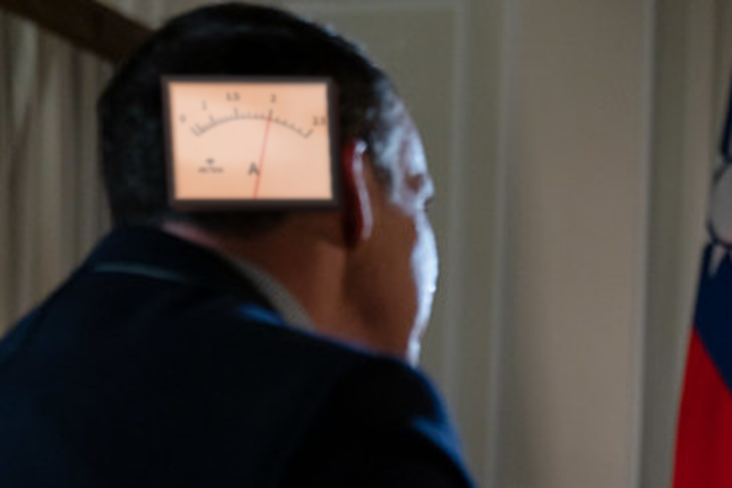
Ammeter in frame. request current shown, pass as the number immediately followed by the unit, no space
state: 2A
